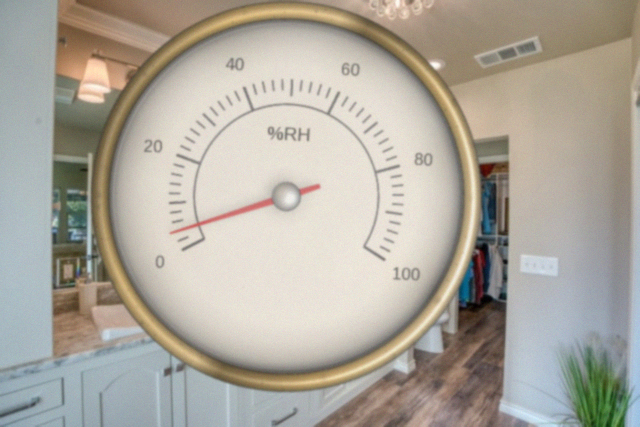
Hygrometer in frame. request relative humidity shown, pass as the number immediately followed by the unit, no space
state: 4%
